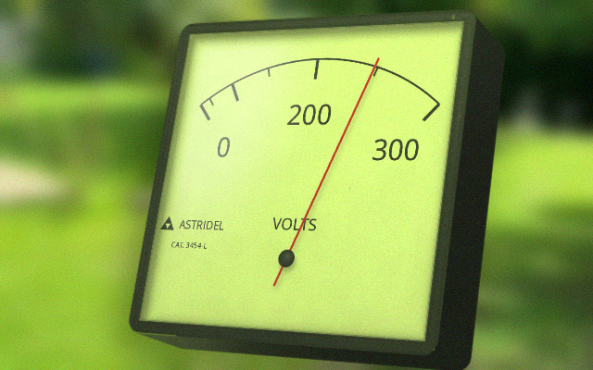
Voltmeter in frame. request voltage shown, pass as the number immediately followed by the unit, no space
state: 250V
